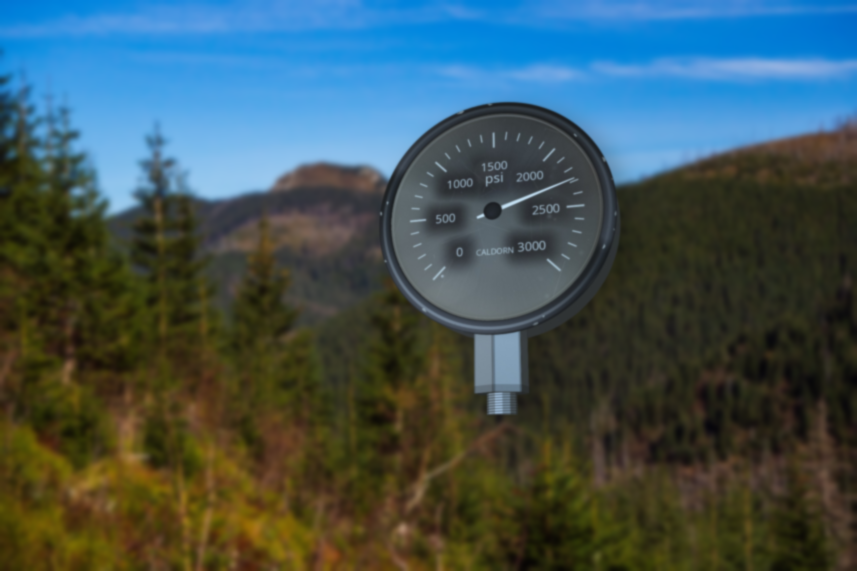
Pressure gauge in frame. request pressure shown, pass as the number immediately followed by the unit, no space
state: 2300psi
